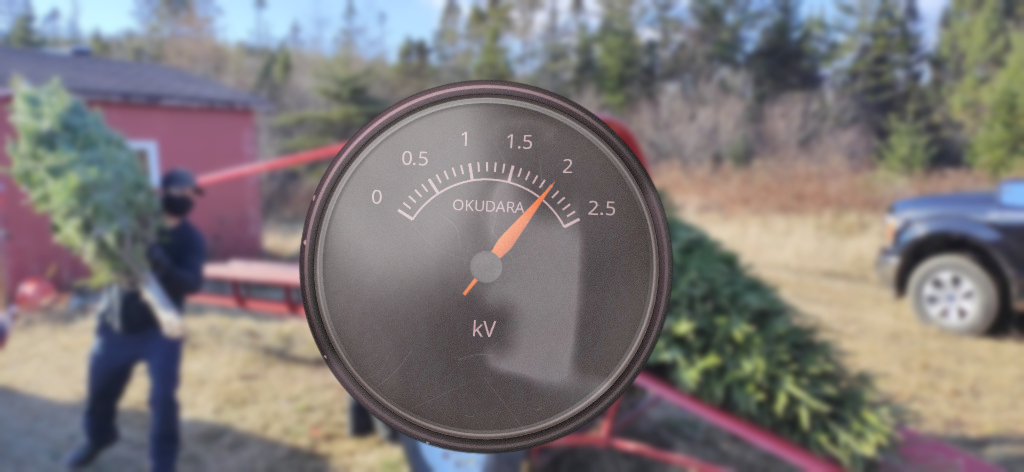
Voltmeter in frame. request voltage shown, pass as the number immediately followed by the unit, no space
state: 2kV
